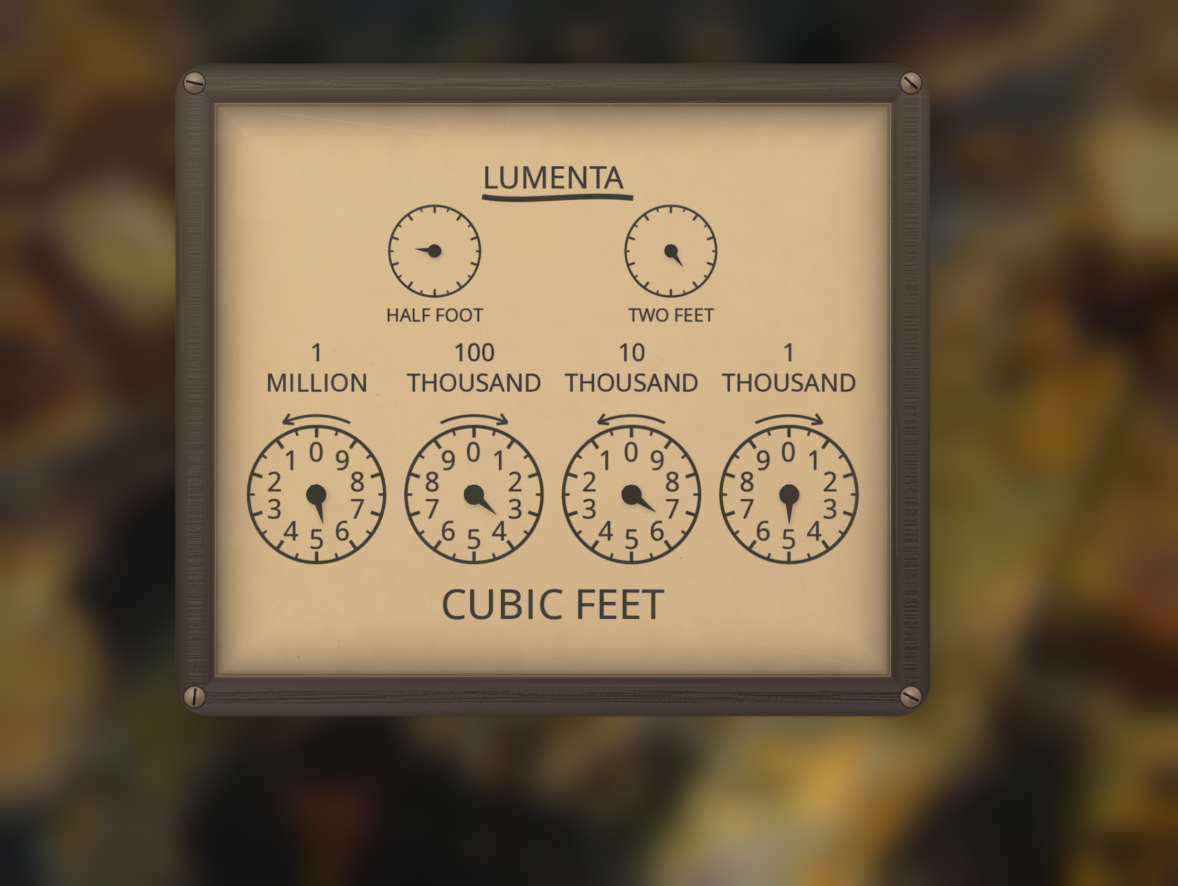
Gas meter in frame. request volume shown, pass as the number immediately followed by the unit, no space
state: 536500ft³
